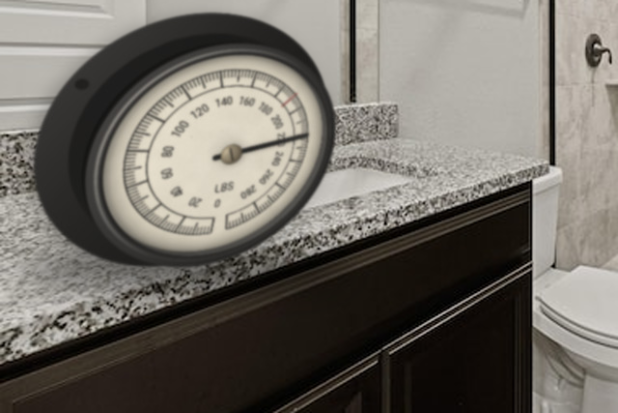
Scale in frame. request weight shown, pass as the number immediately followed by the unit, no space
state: 220lb
